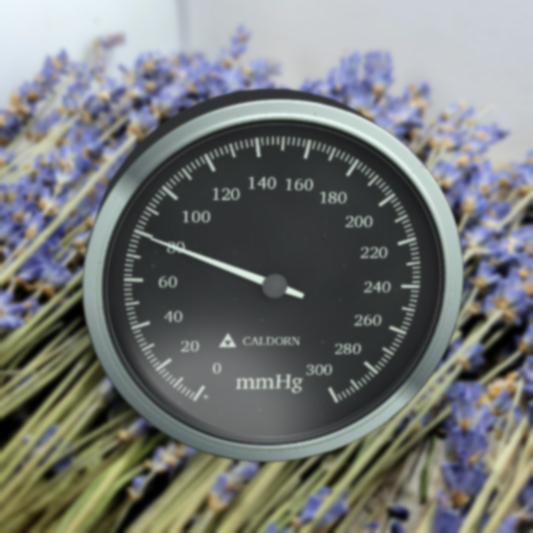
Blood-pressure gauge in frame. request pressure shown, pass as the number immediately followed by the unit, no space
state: 80mmHg
